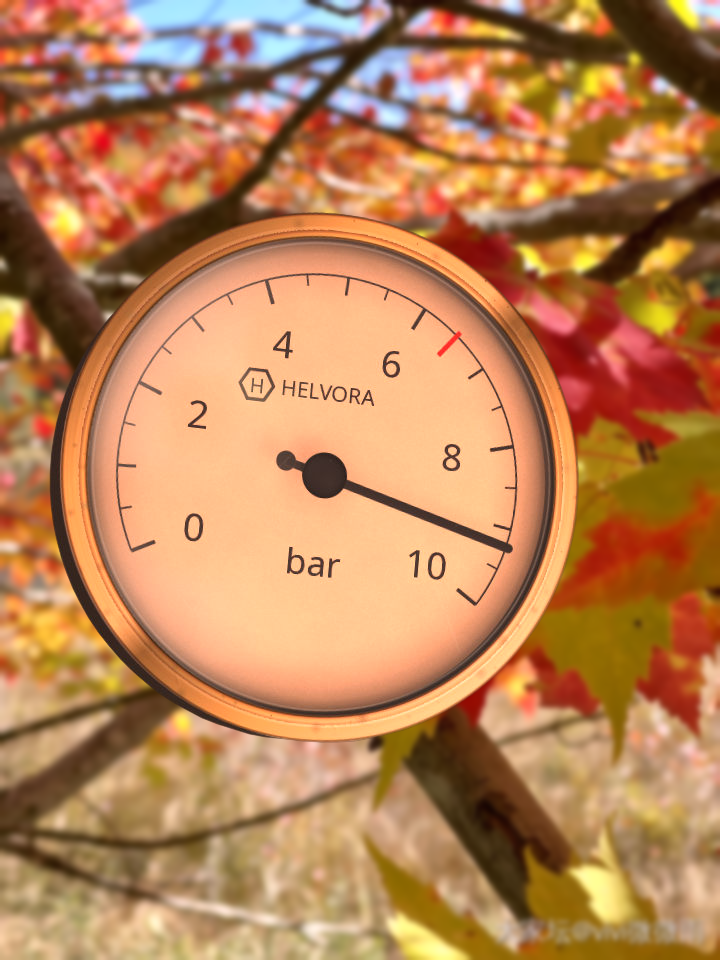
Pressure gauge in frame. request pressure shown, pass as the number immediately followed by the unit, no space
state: 9.25bar
